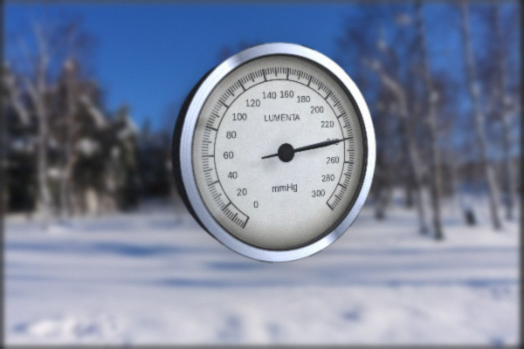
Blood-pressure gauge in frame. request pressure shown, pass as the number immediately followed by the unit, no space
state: 240mmHg
